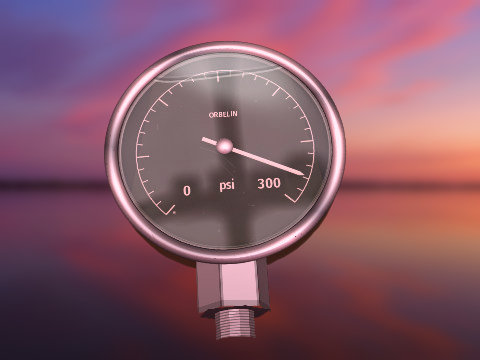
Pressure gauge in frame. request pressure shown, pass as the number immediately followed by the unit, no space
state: 280psi
